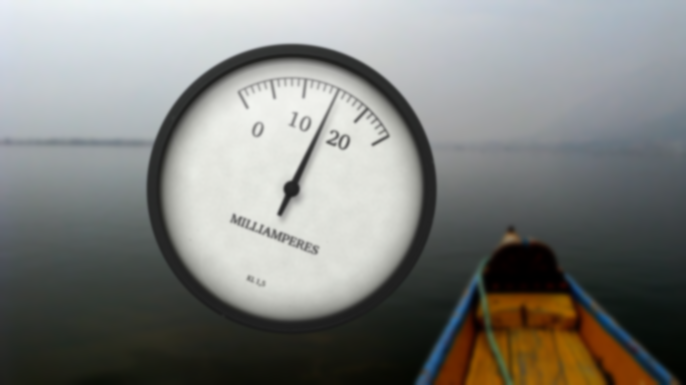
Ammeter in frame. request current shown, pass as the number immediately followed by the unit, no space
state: 15mA
